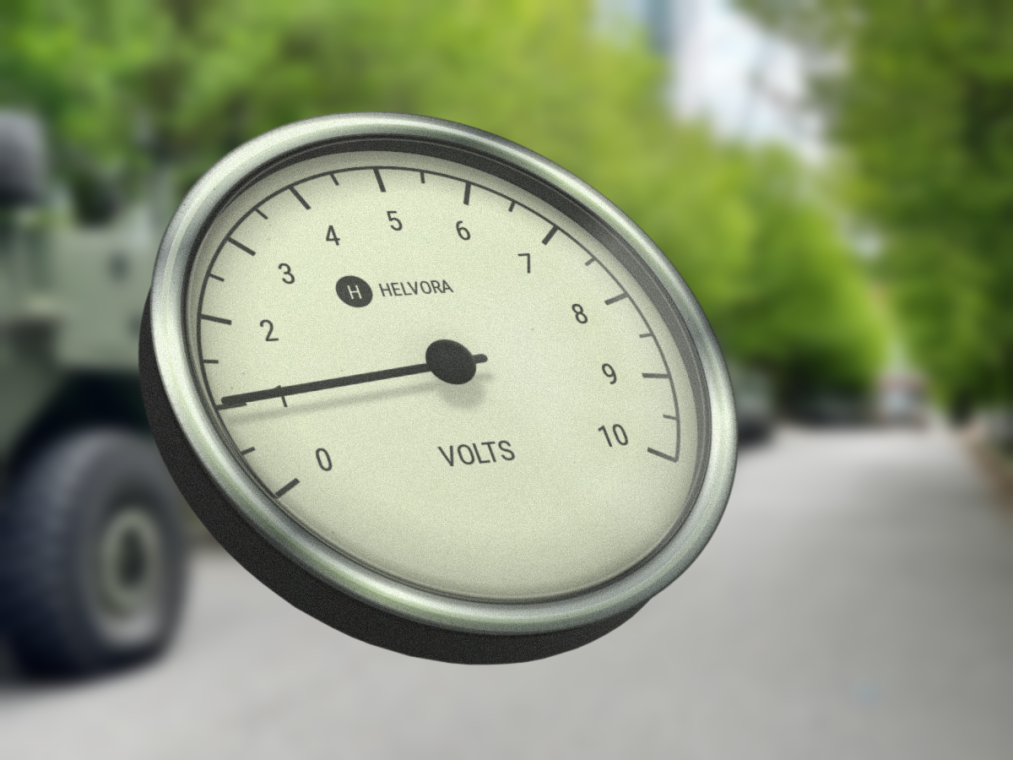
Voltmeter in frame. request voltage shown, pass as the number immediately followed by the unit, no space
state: 1V
